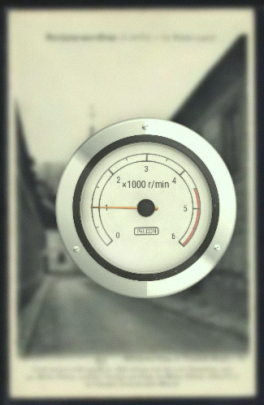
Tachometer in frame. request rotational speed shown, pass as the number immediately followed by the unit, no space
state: 1000rpm
